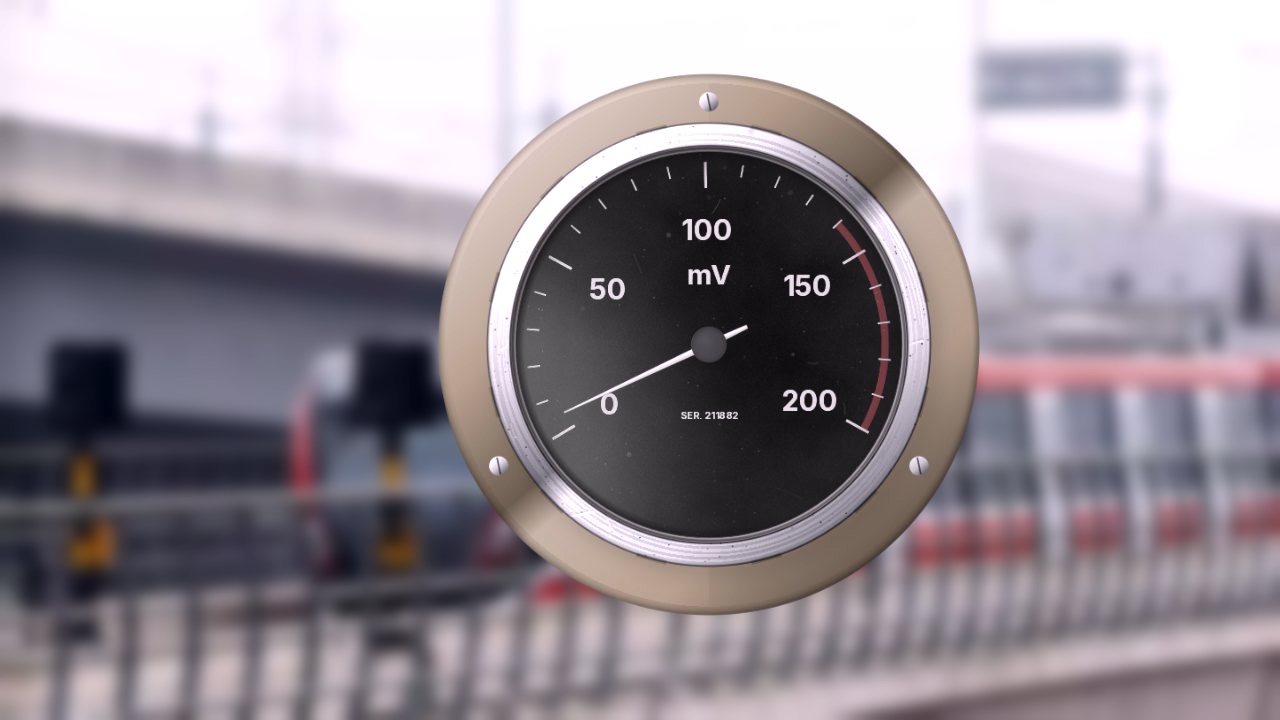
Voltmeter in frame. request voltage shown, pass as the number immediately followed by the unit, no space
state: 5mV
